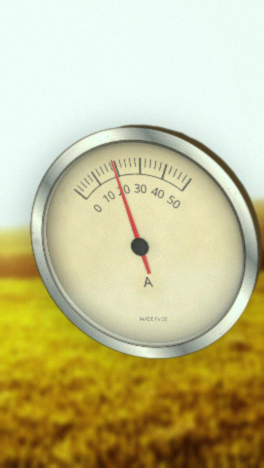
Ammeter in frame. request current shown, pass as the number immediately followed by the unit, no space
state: 20A
